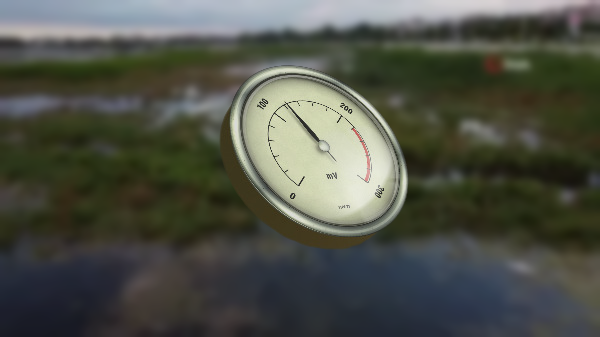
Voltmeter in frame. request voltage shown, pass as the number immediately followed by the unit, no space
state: 120mV
